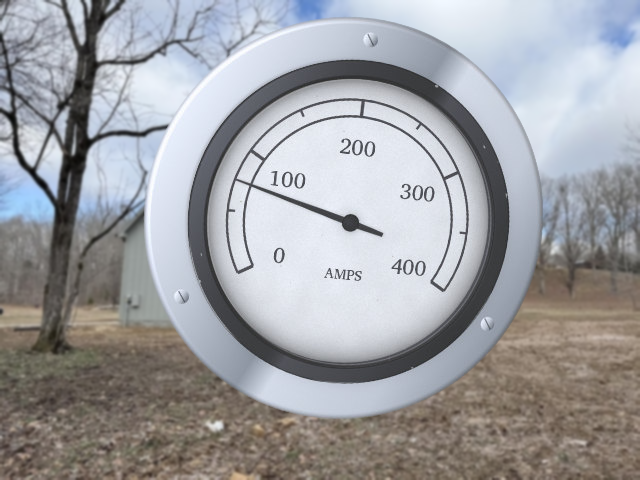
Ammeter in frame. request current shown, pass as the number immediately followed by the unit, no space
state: 75A
